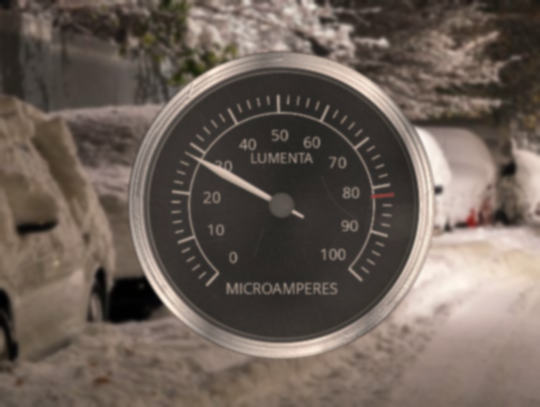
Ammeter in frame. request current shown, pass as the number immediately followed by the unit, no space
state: 28µA
